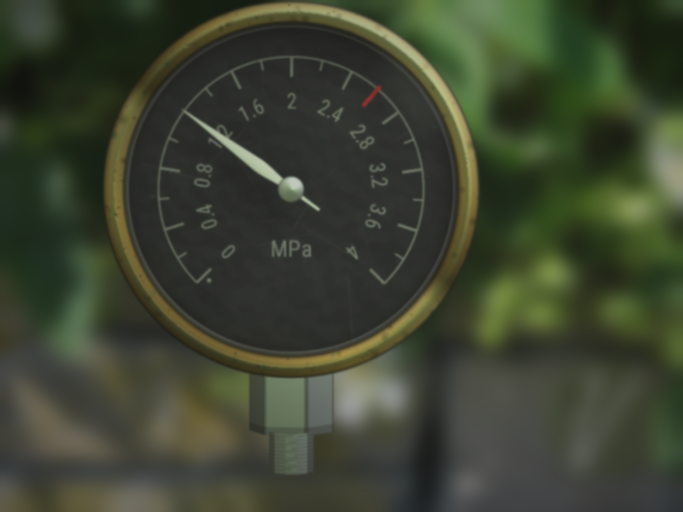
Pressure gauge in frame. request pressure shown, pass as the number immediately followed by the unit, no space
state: 1.2MPa
